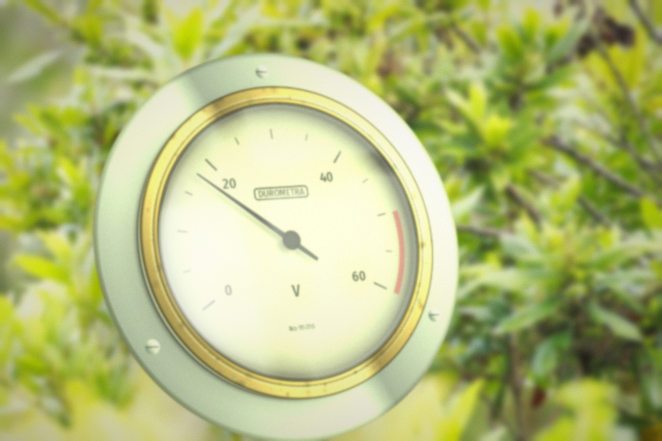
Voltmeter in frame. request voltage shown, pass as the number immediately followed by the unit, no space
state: 17.5V
